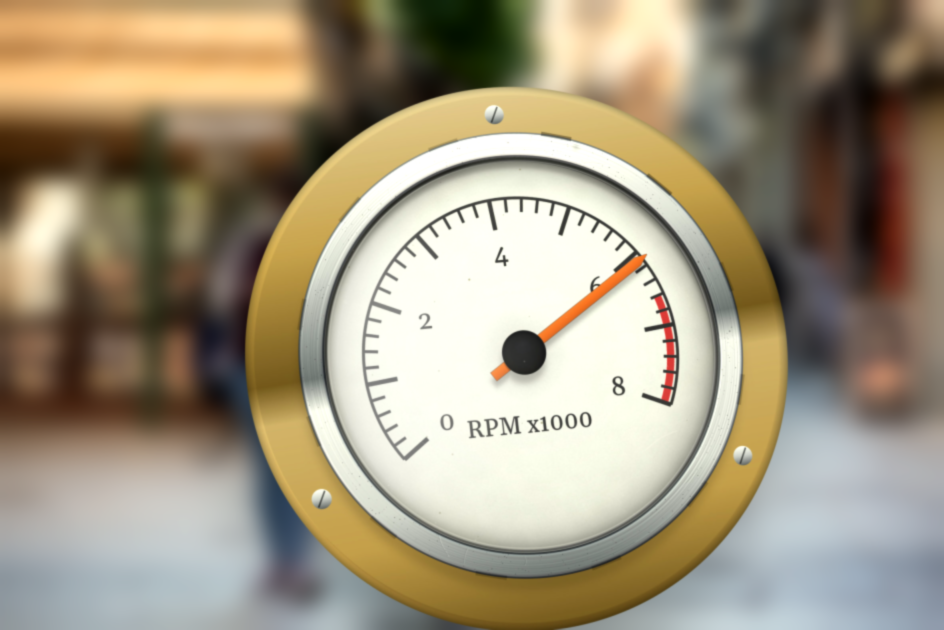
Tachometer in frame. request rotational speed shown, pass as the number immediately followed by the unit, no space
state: 6100rpm
